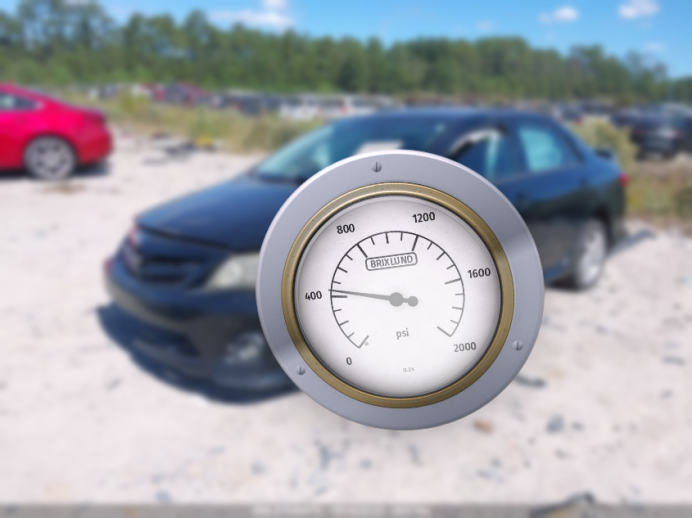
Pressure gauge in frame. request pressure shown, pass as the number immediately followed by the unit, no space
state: 450psi
